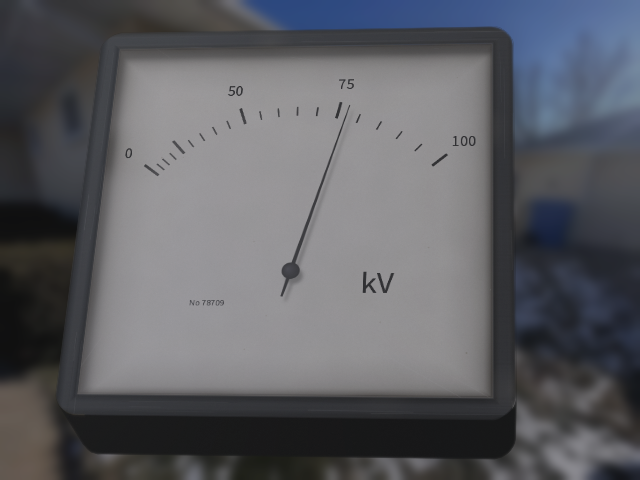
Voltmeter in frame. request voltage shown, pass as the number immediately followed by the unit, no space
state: 77.5kV
